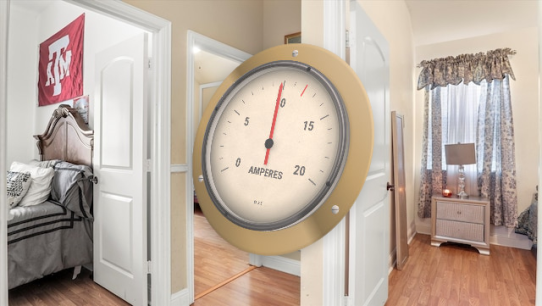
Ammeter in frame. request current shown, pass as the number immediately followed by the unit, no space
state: 10A
